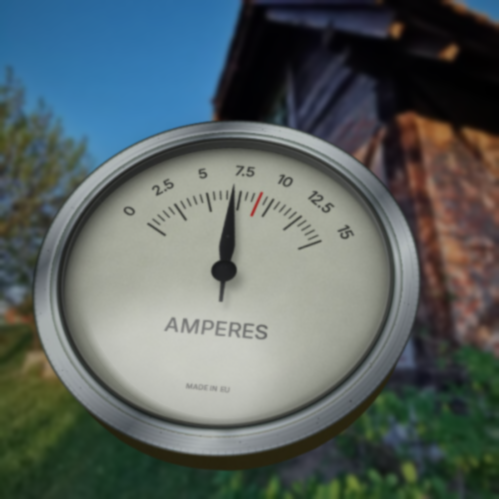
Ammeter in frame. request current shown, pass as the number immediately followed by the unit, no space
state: 7A
